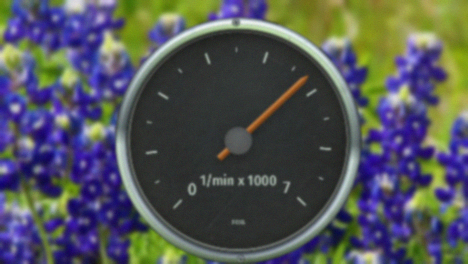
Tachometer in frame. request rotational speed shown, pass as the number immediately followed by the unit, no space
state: 4750rpm
